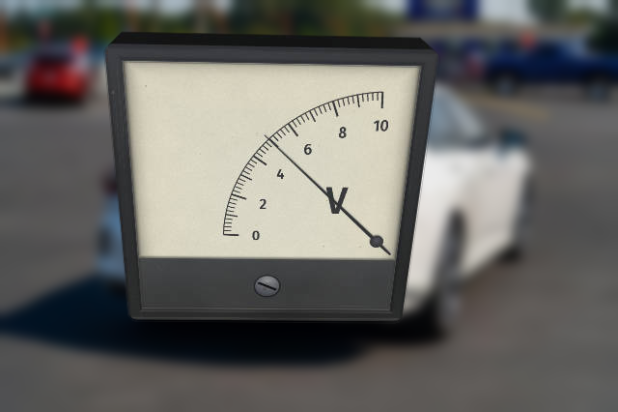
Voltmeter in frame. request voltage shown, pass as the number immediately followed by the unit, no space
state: 5V
